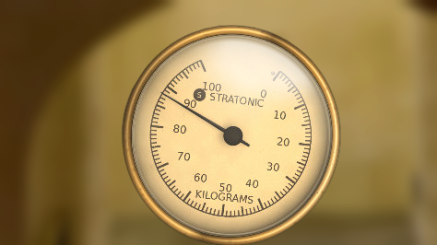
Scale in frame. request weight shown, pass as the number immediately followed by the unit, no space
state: 88kg
